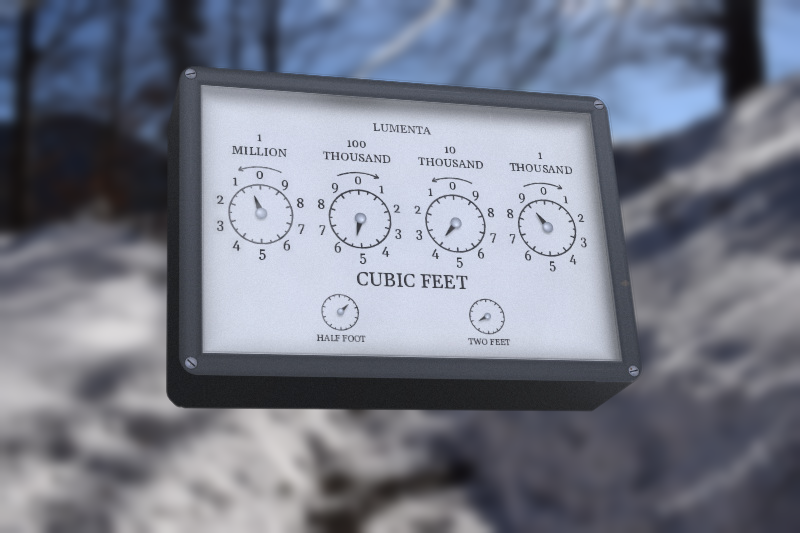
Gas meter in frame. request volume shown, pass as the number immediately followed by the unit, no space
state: 53900ft³
